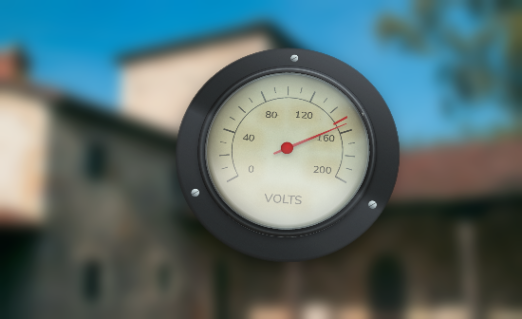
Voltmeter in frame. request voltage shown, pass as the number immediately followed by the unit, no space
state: 155V
